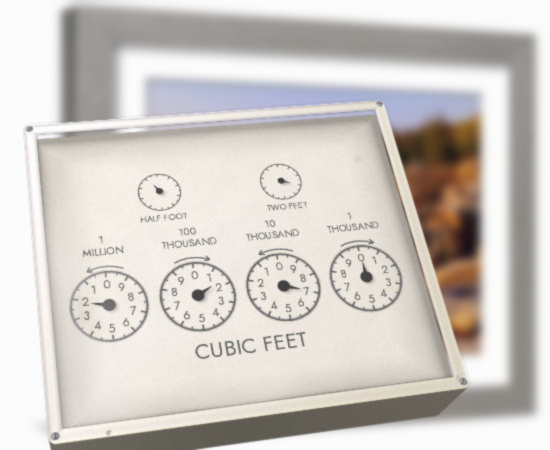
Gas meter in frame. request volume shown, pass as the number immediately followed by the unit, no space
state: 217000ft³
